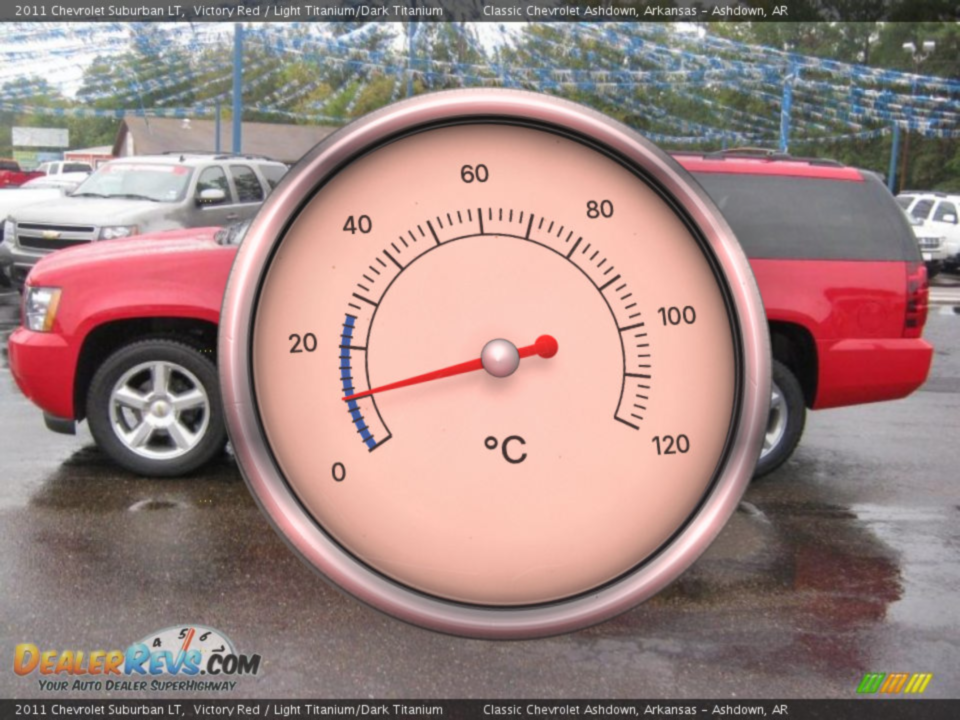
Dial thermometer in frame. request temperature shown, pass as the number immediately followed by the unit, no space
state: 10°C
